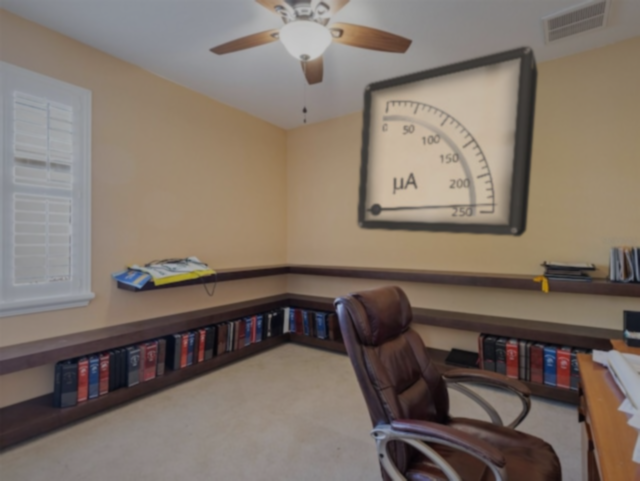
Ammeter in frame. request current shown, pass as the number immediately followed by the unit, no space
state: 240µA
